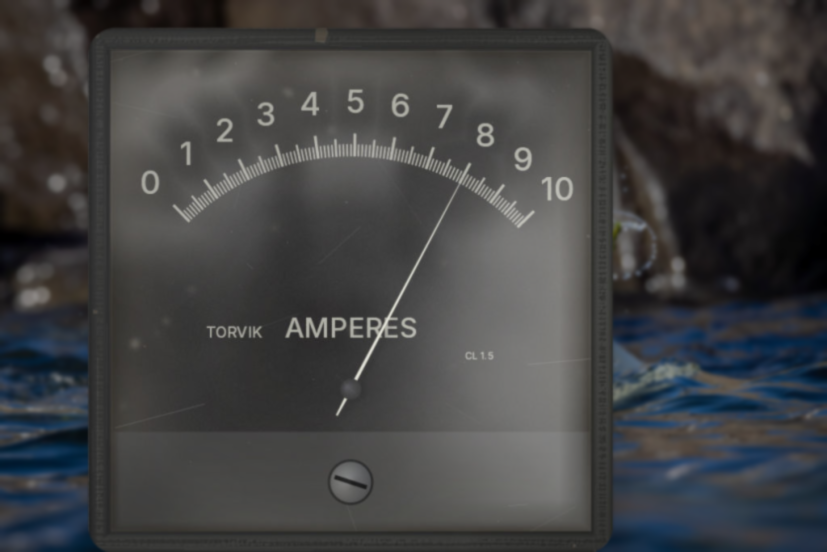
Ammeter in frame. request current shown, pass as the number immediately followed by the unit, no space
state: 8A
